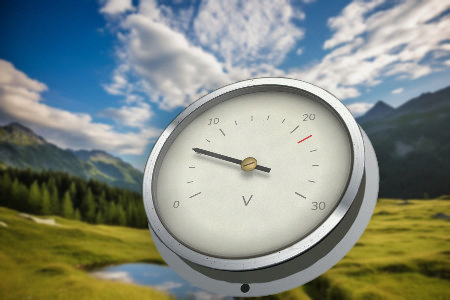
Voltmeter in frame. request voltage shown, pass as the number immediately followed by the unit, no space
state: 6V
